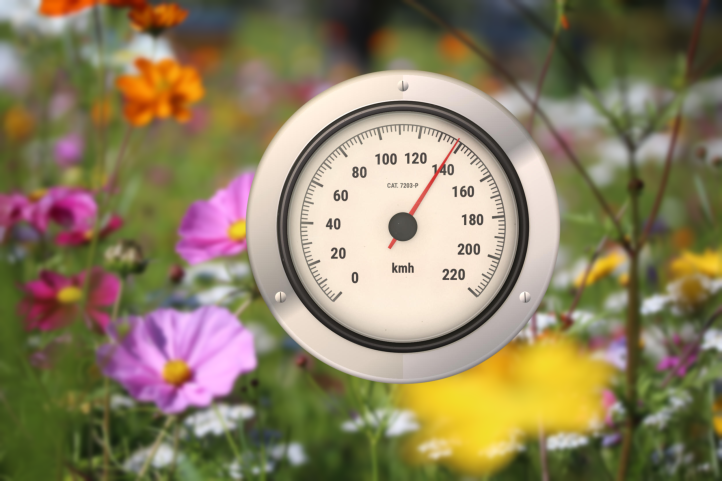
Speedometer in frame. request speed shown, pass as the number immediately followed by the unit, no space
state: 138km/h
